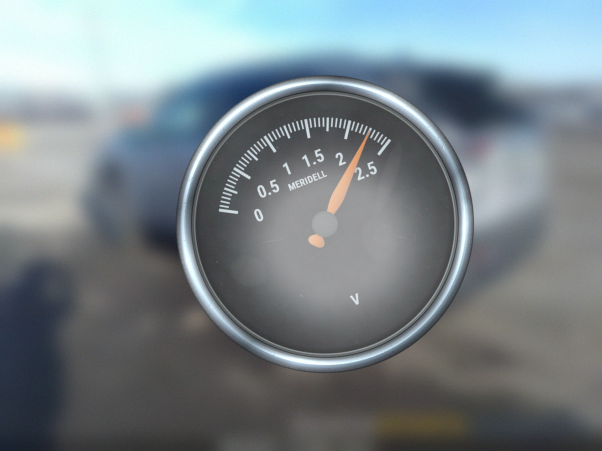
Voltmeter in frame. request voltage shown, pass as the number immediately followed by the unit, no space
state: 2.25V
